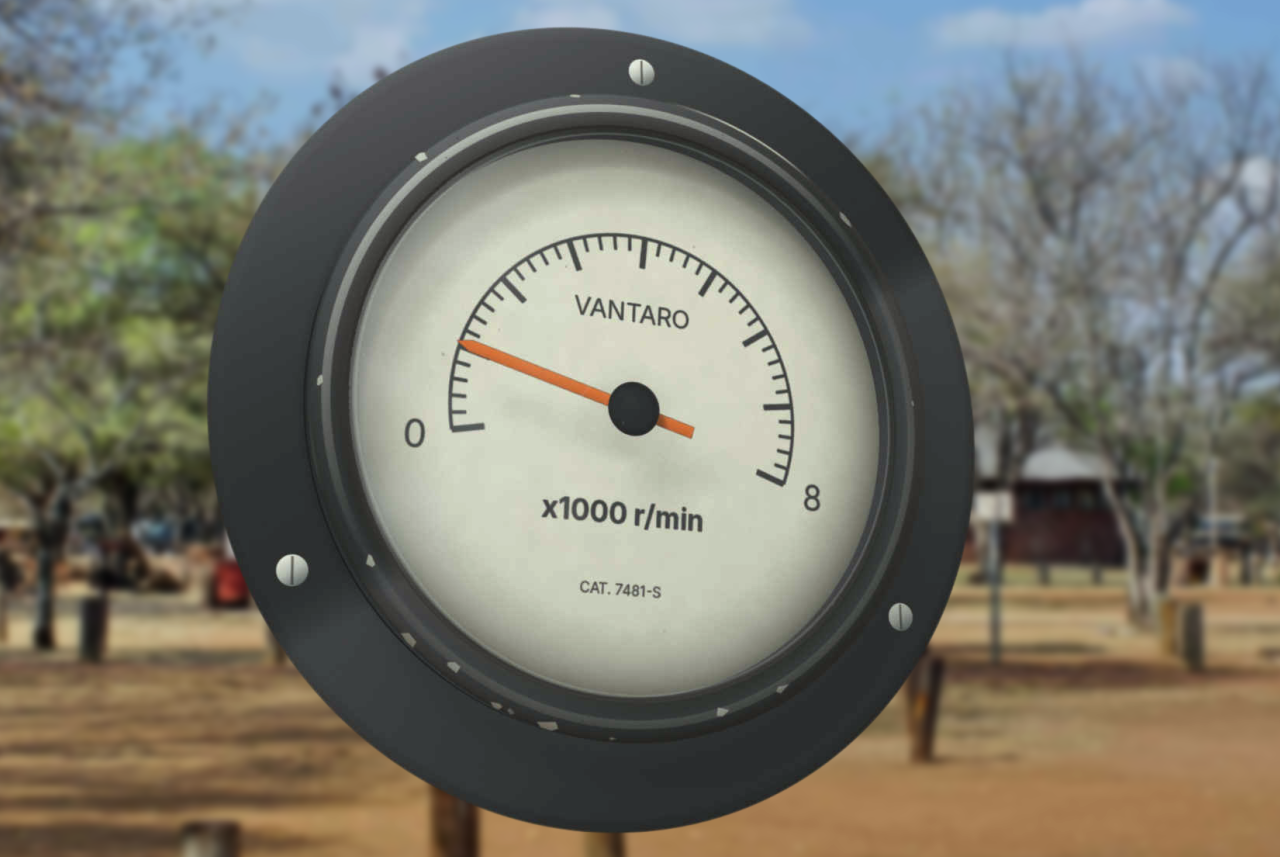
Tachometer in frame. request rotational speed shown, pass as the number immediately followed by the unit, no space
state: 1000rpm
